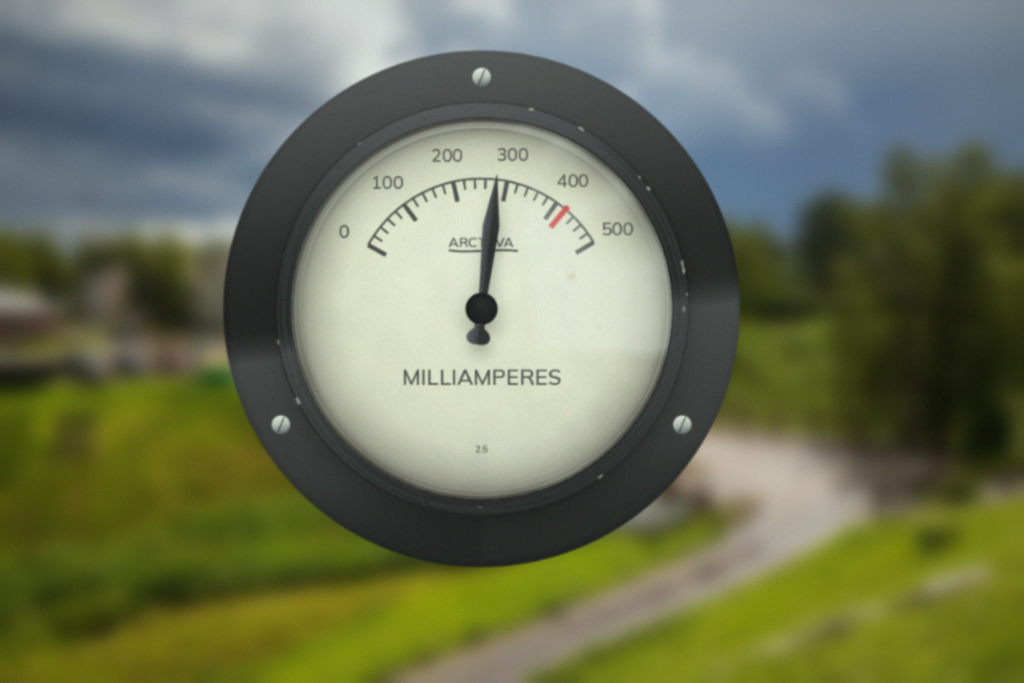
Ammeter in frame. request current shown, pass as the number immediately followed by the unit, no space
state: 280mA
